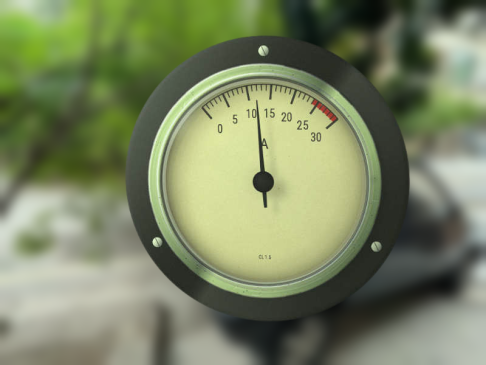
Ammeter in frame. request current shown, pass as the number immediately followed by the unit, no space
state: 12A
